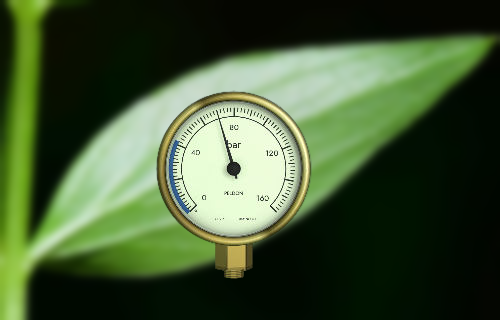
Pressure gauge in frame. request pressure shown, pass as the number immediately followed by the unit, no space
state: 70bar
